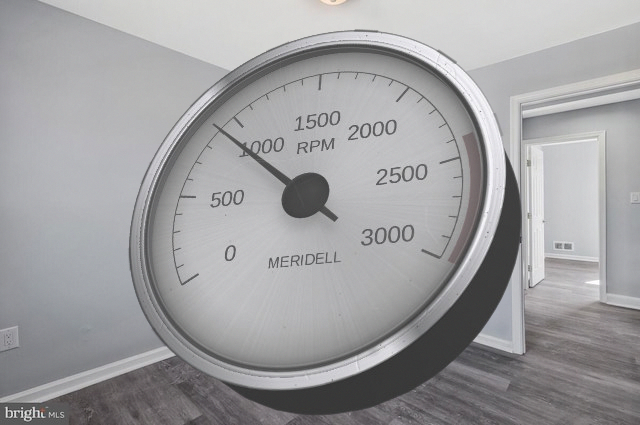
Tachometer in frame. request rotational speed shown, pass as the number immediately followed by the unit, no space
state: 900rpm
